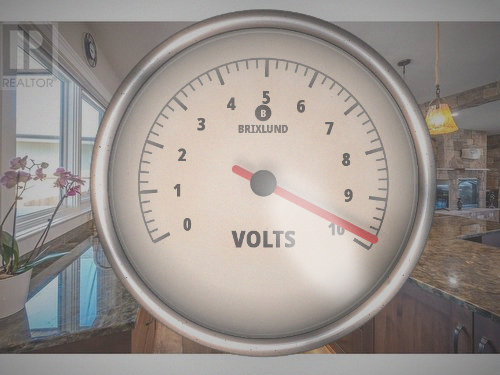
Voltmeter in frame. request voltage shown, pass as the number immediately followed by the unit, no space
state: 9.8V
